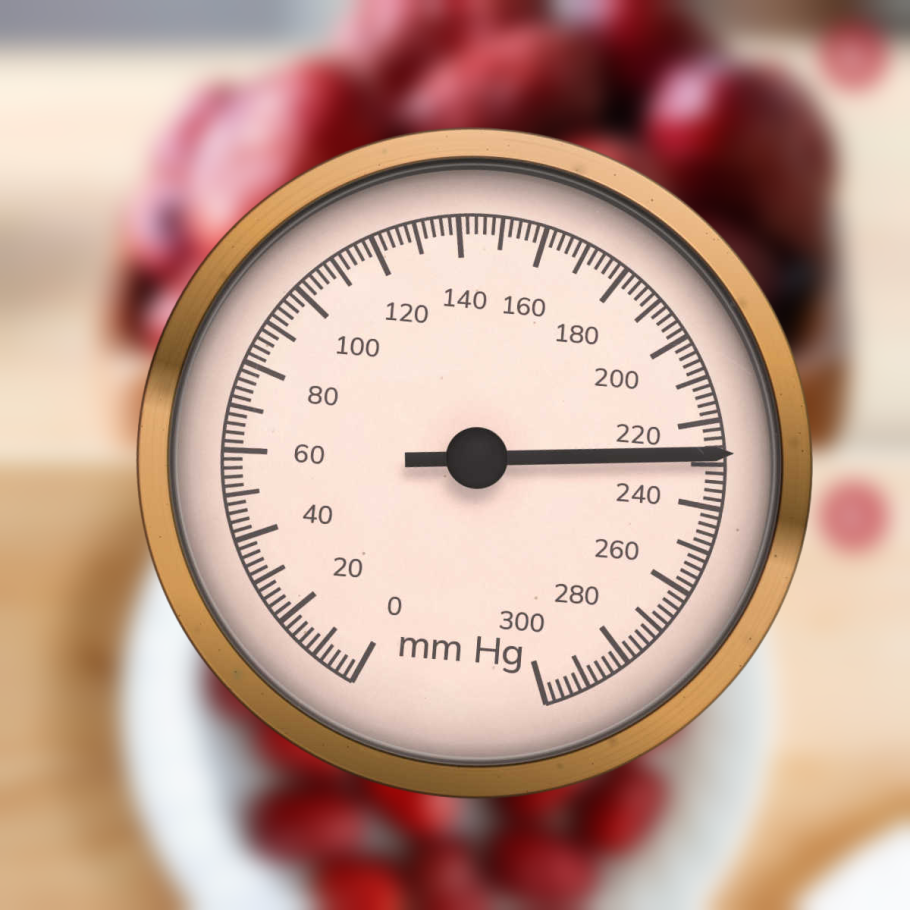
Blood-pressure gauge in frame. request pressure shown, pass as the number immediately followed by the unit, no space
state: 228mmHg
